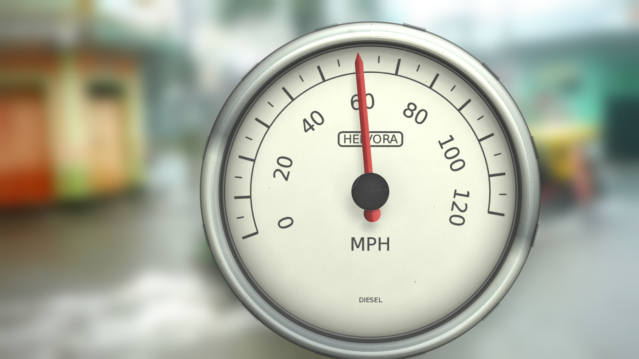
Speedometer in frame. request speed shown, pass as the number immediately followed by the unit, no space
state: 60mph
